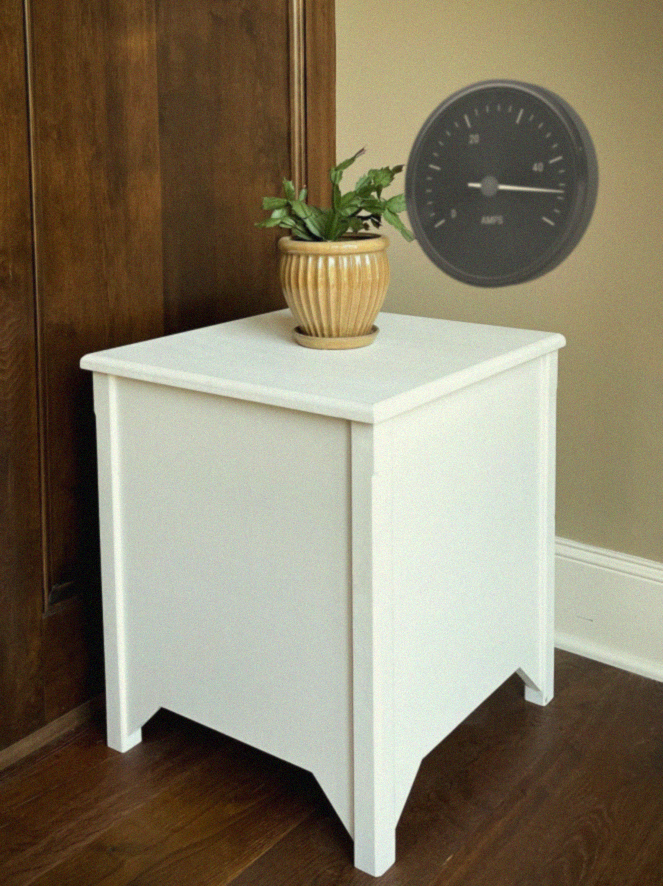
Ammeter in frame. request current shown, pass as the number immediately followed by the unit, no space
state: 45A
